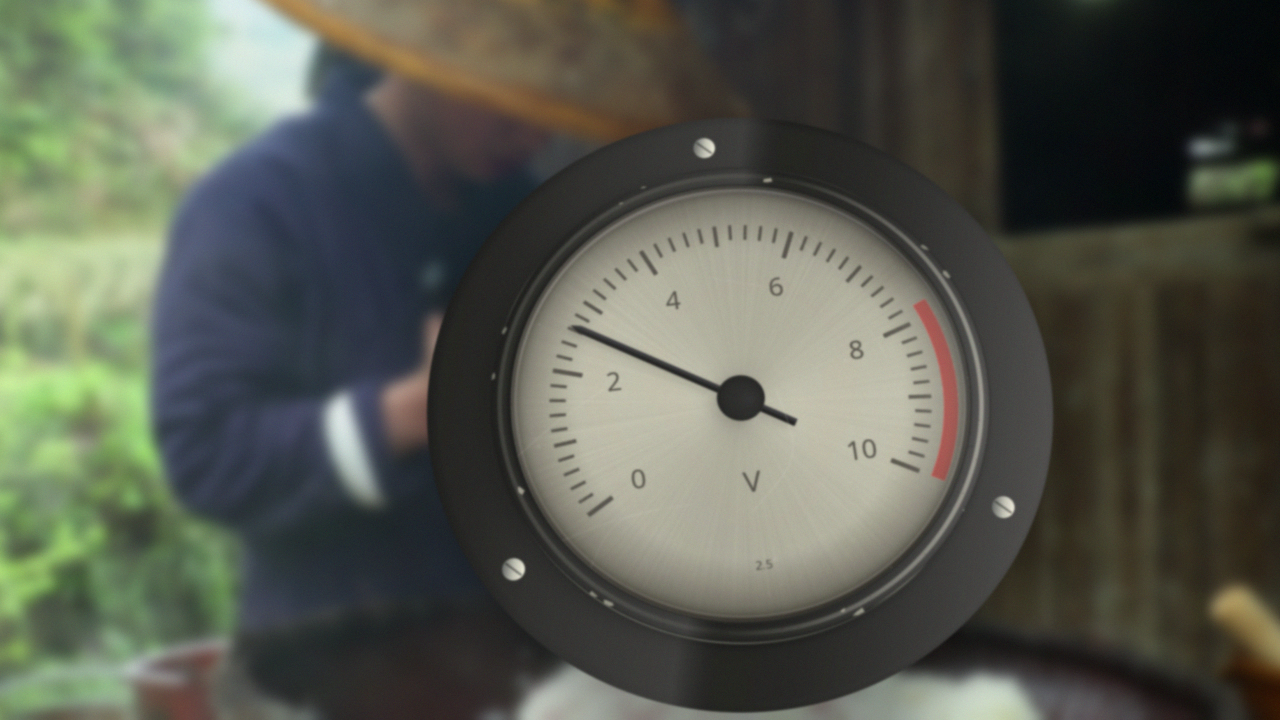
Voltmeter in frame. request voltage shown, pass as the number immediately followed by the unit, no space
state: 2.6V
